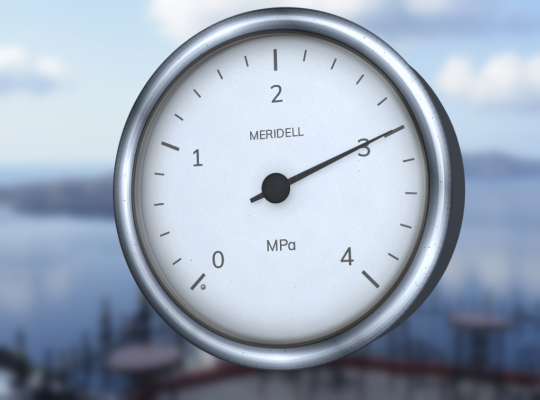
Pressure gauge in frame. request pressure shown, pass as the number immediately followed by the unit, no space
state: 3MPa
